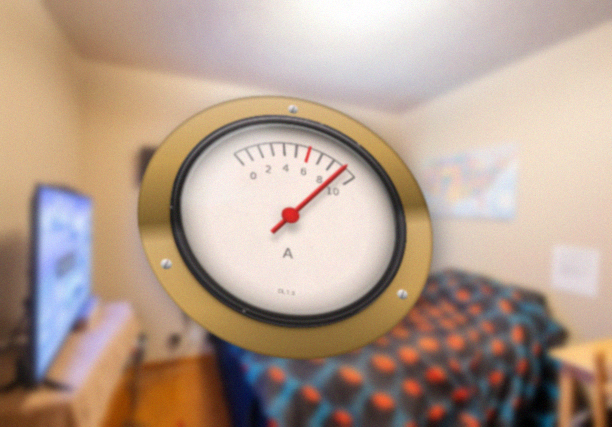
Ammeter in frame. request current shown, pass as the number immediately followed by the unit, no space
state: 9A
